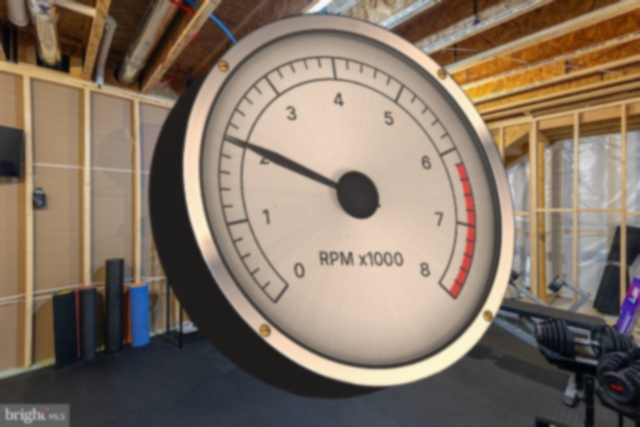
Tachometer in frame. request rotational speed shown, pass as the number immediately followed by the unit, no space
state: 2000rpm
